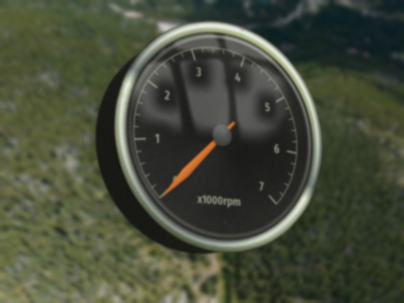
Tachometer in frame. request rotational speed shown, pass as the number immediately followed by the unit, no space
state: 0rpm
